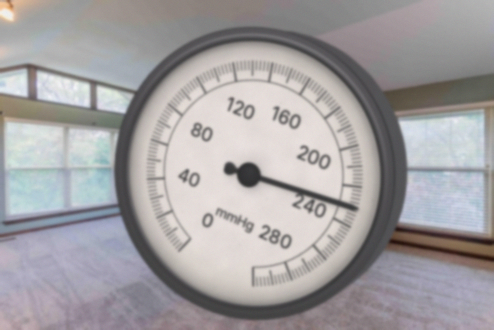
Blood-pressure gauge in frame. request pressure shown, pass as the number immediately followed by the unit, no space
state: 230mmHg
